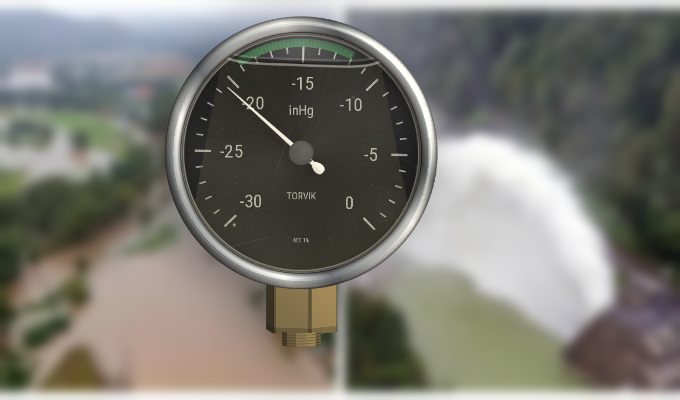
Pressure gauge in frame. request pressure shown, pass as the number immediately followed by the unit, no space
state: -20.5inHg
